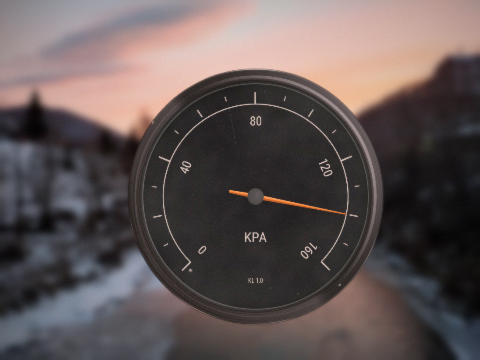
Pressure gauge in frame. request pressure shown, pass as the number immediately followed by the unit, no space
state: 140kPa
